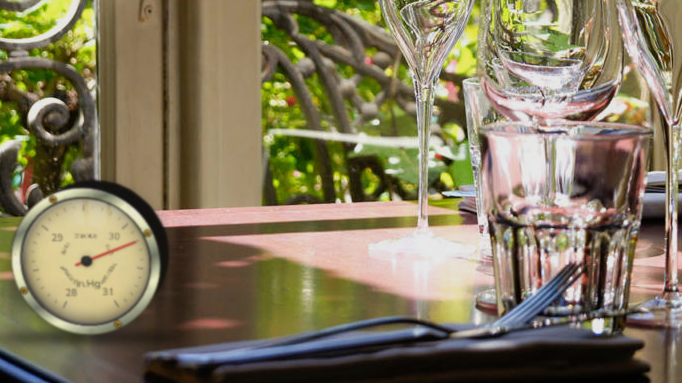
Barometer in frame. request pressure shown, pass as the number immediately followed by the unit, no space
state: 30.2inHg
